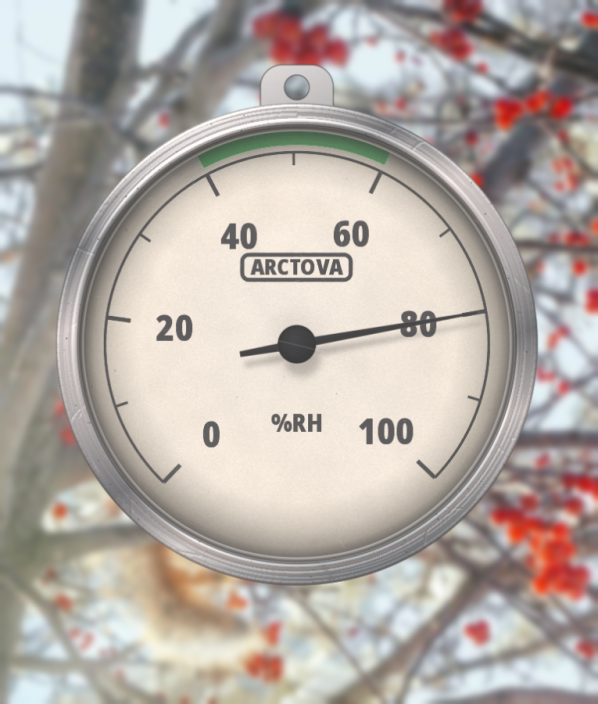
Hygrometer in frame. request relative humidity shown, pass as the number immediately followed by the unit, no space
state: 80%
